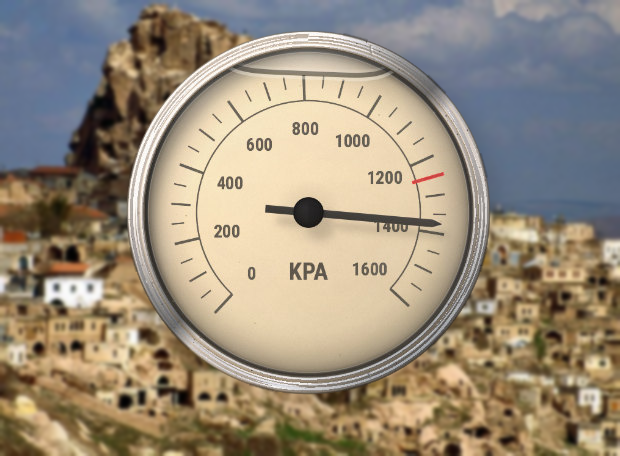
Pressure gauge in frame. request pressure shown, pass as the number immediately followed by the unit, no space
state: 1375kPa
